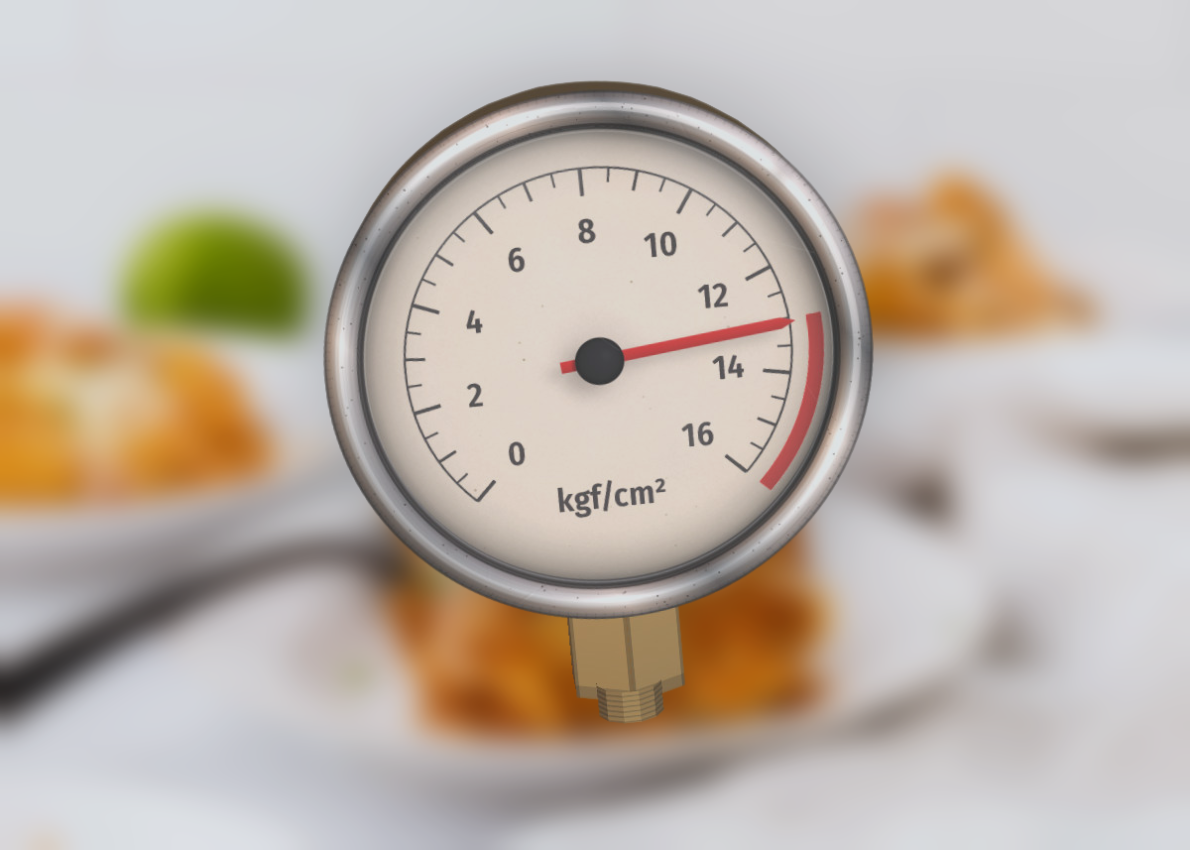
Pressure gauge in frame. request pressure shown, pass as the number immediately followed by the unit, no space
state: 13kg/cm²
